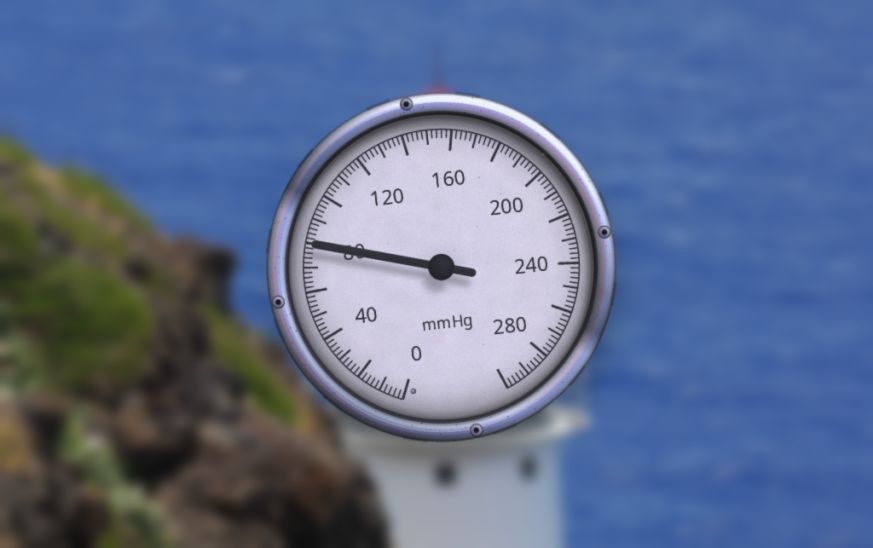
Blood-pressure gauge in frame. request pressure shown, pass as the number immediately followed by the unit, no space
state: 80mmHg
